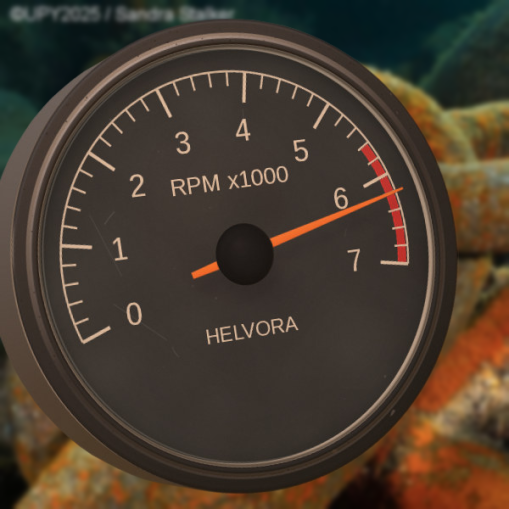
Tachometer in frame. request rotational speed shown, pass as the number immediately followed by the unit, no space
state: 6200rpm
